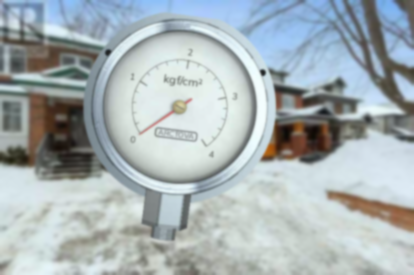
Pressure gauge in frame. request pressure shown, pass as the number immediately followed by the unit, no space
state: 0kg/cm²
